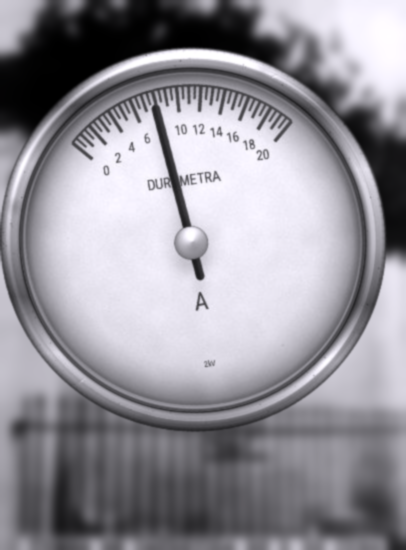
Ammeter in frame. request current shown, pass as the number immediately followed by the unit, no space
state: 8A
